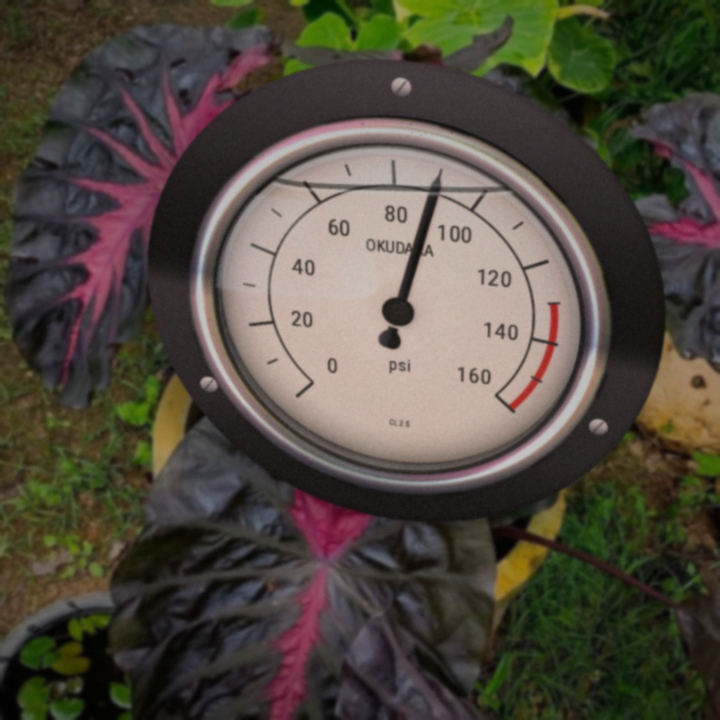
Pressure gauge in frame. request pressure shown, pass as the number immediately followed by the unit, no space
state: 90psi
